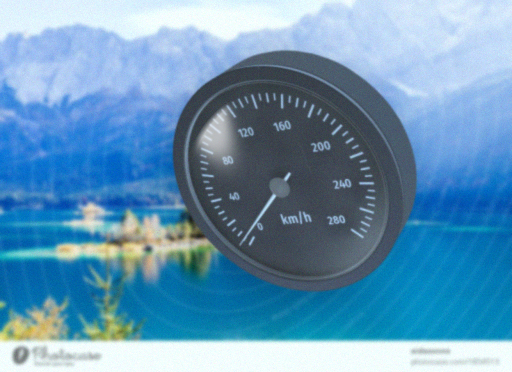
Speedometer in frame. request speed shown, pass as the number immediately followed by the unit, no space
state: 5km/h
